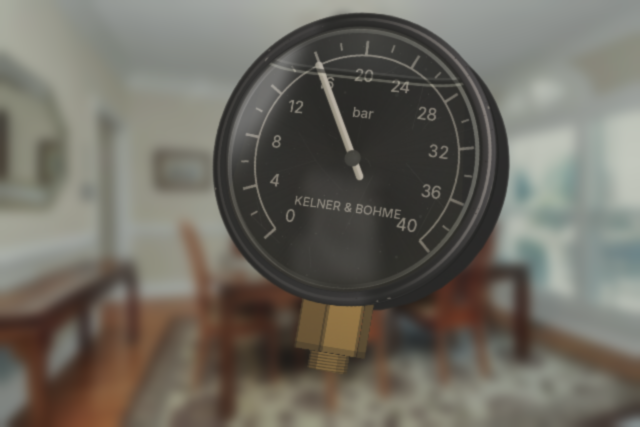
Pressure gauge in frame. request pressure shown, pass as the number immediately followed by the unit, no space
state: 16bar
